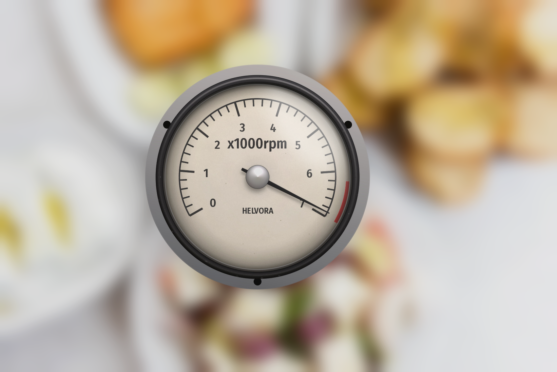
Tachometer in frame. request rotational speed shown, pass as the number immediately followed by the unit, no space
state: 6900rpm
